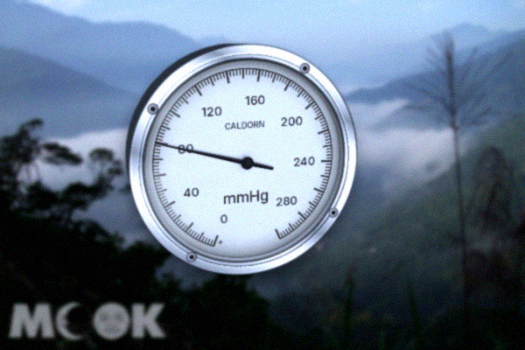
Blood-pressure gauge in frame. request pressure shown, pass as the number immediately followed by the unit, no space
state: 80mmHg
